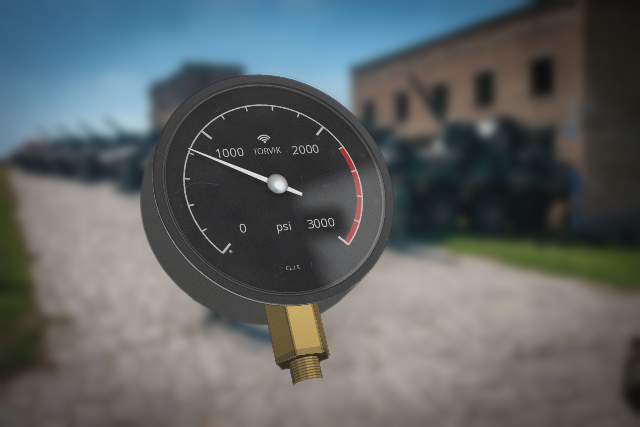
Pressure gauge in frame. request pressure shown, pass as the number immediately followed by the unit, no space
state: 800psi
